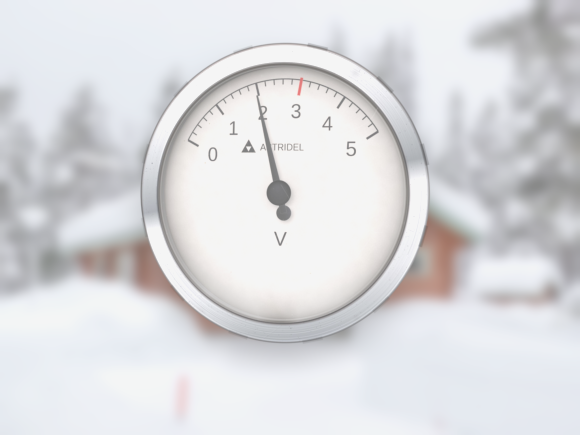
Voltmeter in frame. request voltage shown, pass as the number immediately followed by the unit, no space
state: 2V
